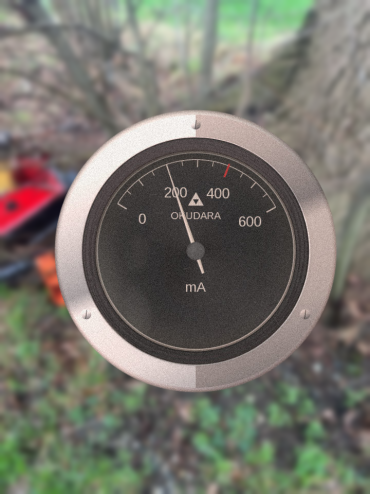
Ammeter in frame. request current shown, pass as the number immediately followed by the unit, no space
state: 200mA
